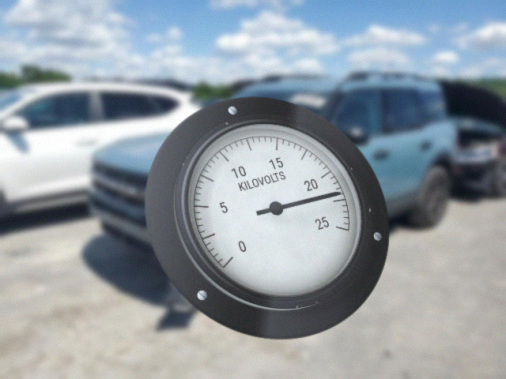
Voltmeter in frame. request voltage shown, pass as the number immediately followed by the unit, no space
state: 22kV
